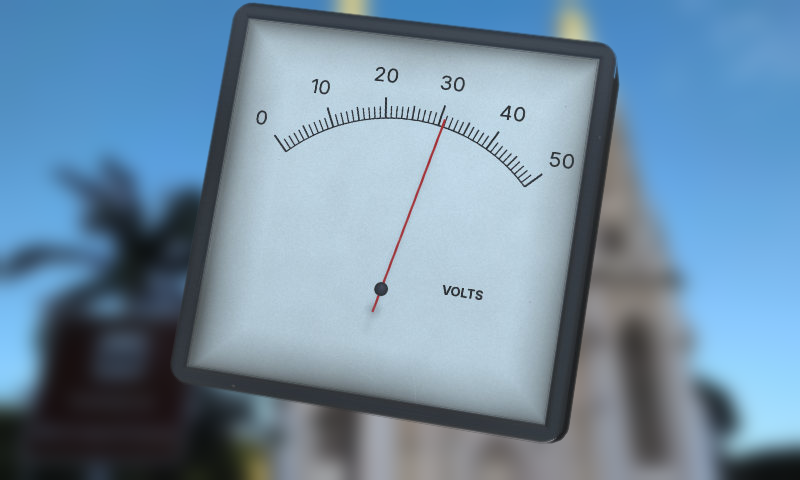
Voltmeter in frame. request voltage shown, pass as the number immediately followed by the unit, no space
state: 31V
